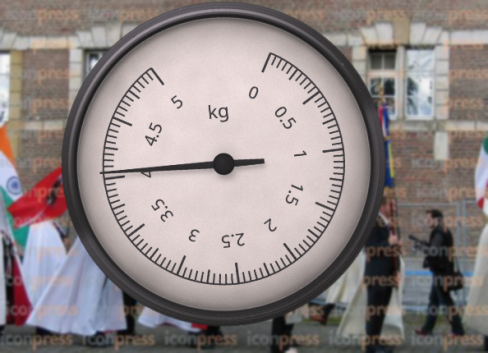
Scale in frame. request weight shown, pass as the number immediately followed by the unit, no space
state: 4.05kg
